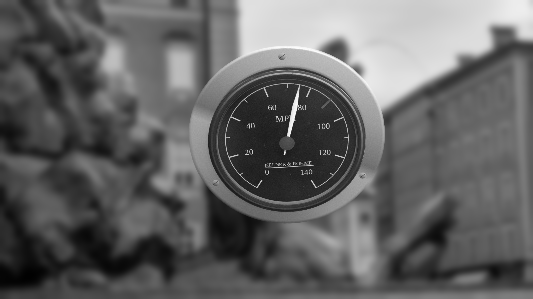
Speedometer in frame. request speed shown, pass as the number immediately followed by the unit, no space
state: 75mph
